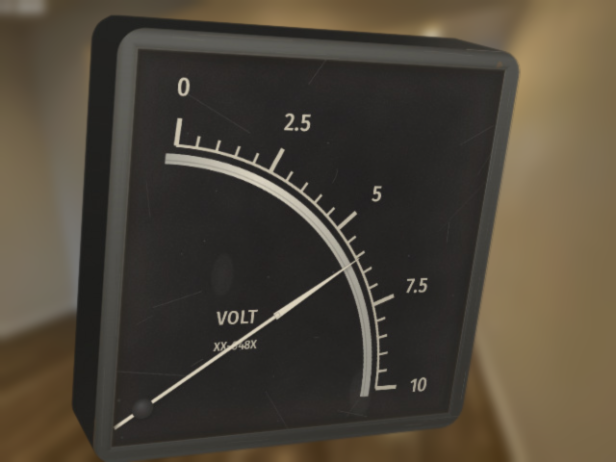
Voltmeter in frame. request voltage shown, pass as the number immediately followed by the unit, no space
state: 6V
